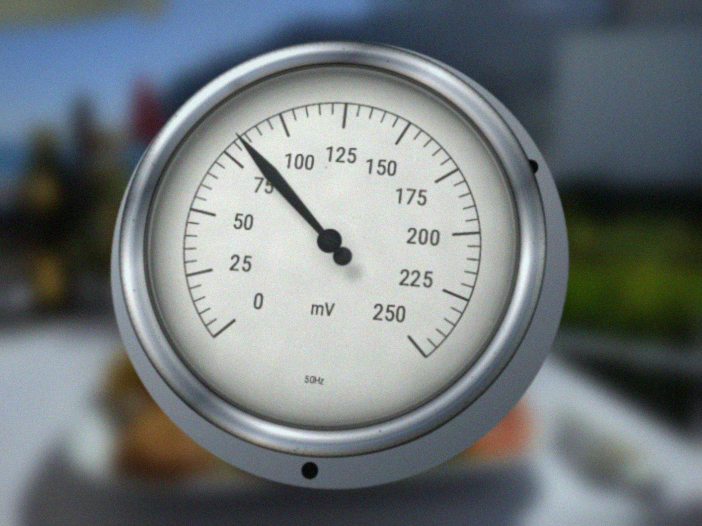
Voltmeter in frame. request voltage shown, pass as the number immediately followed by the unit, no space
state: 82.5mV
